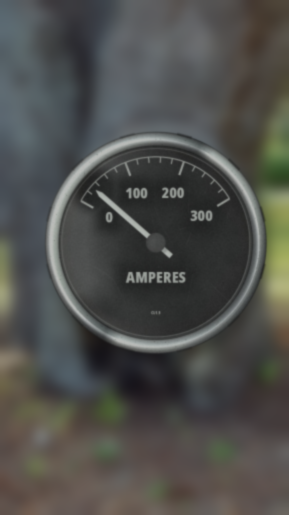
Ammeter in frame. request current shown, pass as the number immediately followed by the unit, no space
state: 30A
